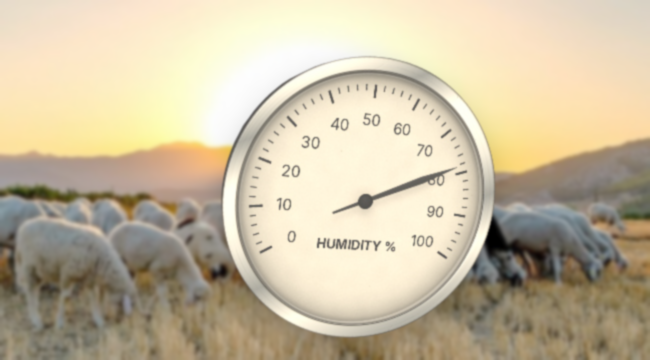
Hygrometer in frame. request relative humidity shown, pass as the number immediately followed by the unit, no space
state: 78%
